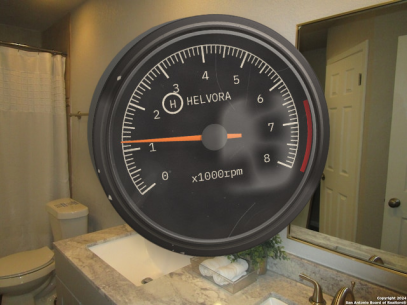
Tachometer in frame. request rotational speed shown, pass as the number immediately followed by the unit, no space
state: 1200rpm
